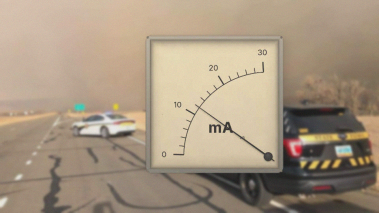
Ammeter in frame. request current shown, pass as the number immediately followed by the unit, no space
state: 12mA
